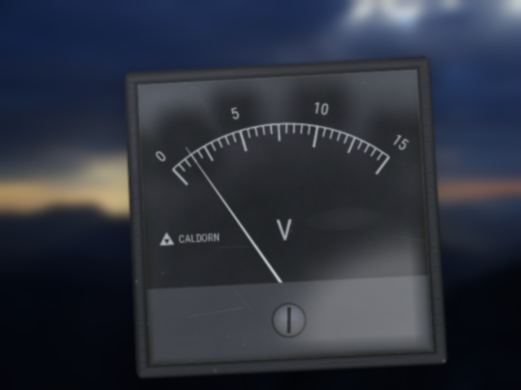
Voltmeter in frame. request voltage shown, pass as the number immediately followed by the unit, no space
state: 1.5V
